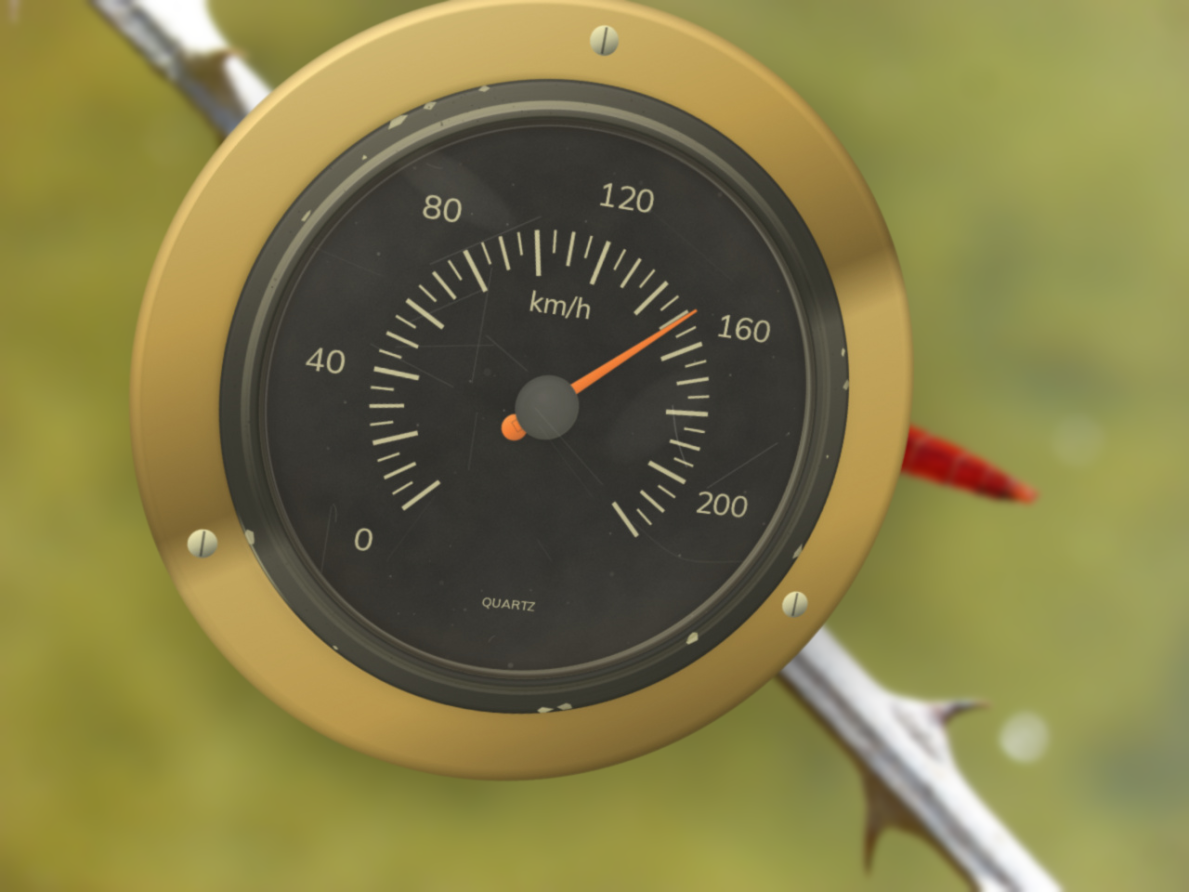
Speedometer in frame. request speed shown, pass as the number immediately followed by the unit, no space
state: 150km/h
